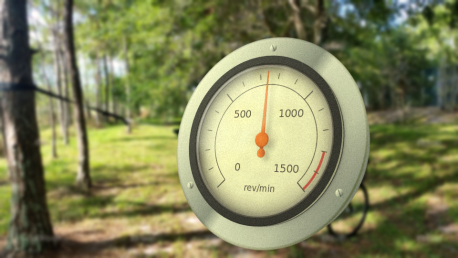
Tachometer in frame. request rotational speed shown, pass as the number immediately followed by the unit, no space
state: 750rpm
